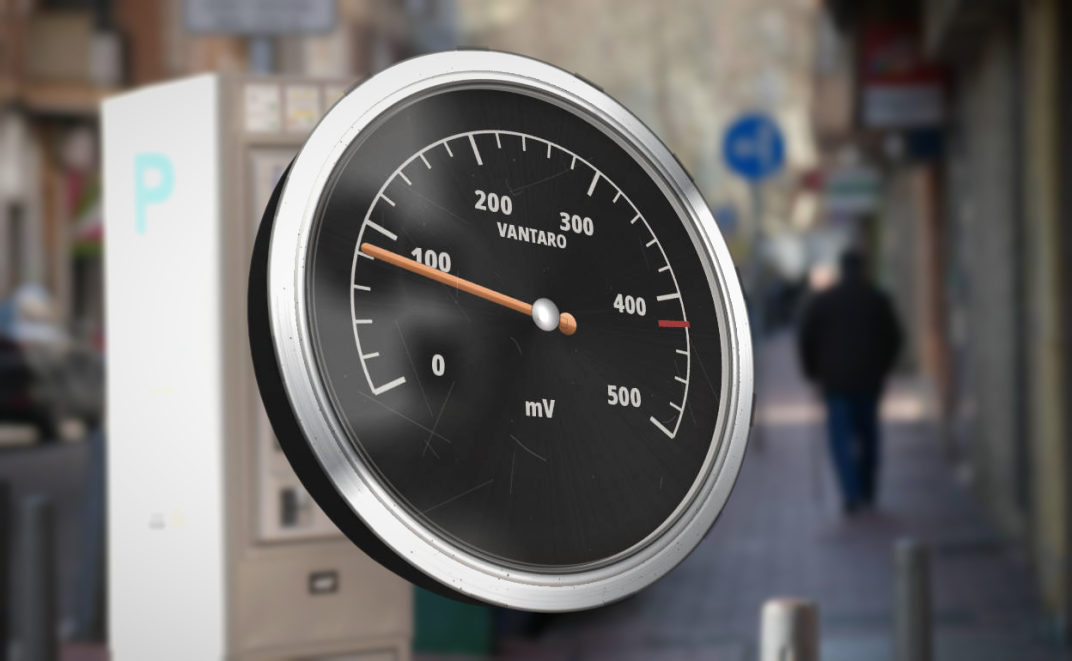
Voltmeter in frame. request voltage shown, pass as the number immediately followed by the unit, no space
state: 80mV
